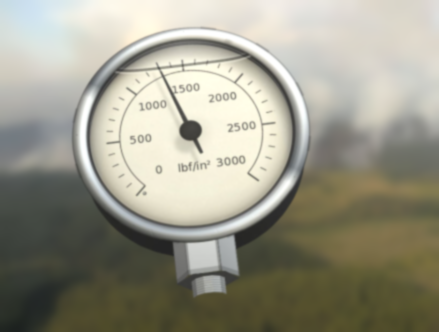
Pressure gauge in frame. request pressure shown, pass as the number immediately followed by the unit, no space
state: 1300psi
